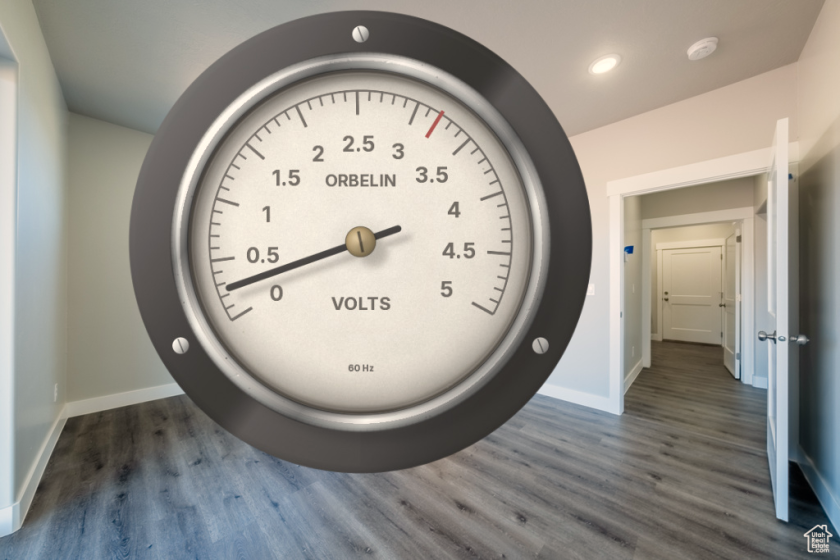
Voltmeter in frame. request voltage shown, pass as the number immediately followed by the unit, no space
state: 0.25V
